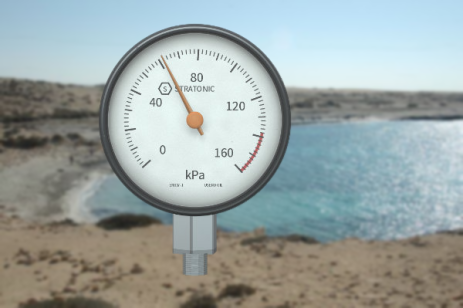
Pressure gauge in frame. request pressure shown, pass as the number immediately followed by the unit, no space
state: 62kPa
